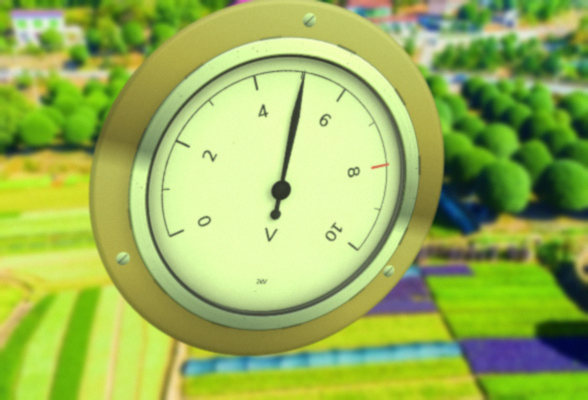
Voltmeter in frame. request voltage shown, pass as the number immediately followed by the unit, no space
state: 5V
